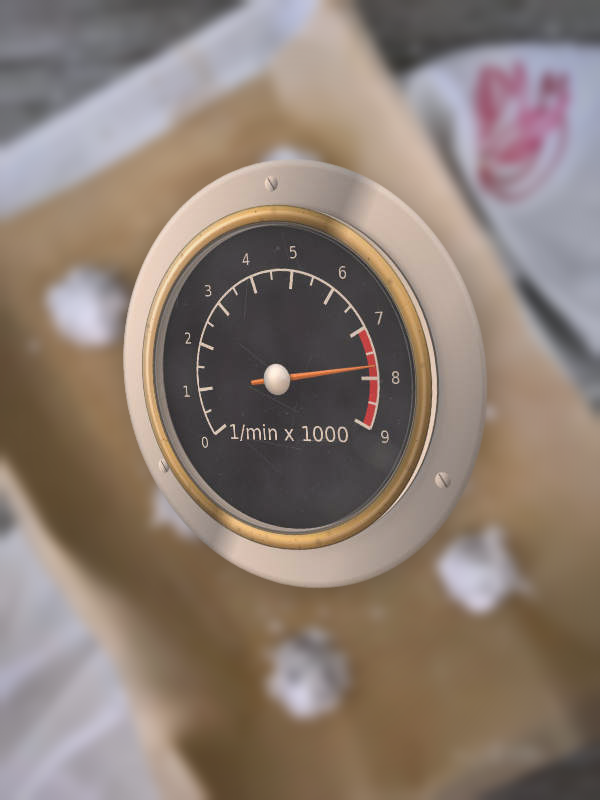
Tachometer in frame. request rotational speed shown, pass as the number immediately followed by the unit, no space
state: 7750rpm
